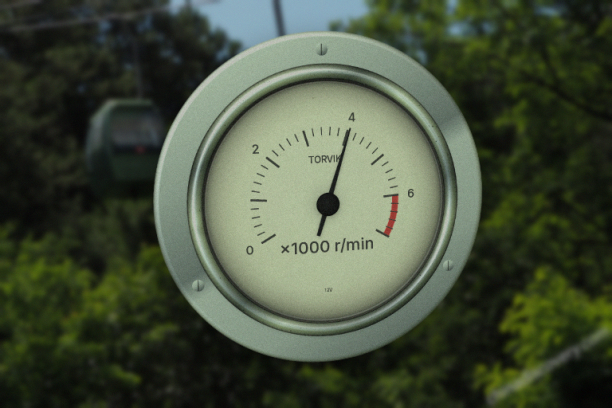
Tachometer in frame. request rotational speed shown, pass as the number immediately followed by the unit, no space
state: 4000rpm
